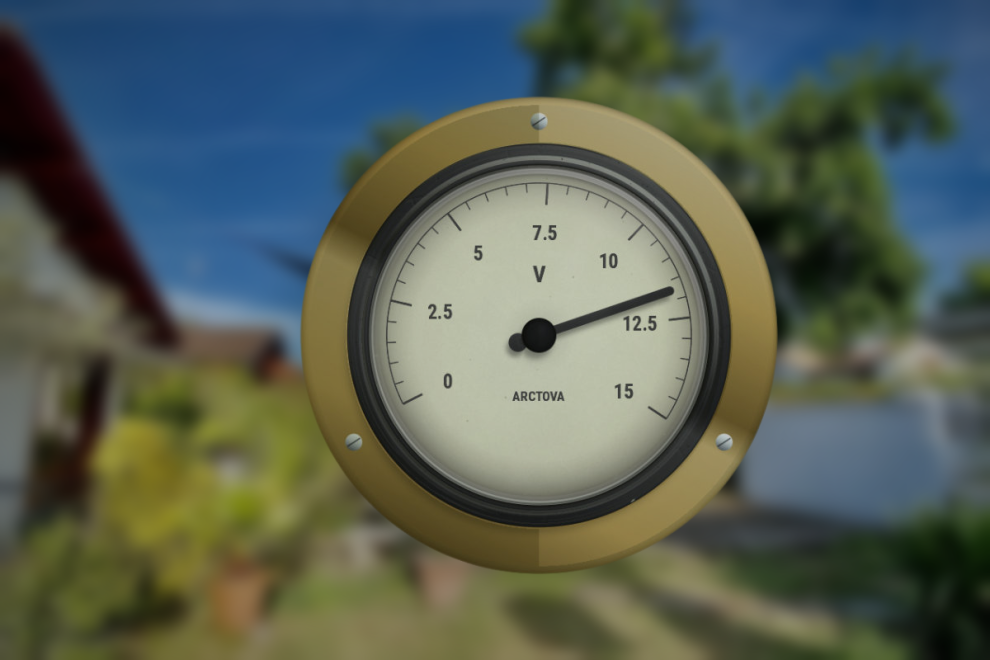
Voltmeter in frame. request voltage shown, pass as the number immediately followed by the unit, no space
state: 11.75V
